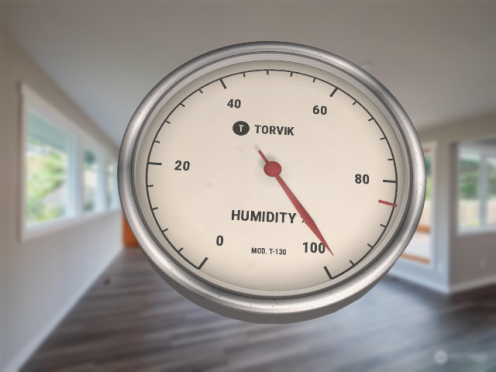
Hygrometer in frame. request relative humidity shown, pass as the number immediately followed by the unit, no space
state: 98%
